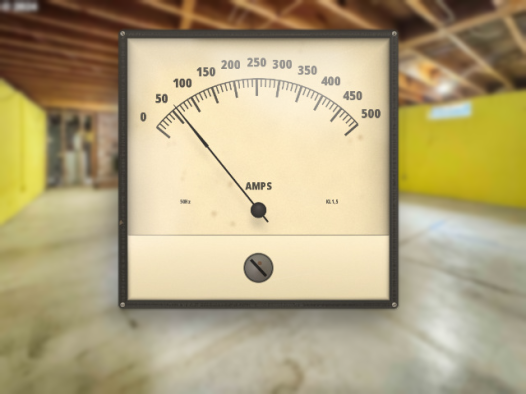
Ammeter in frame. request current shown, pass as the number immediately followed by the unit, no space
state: 60A
